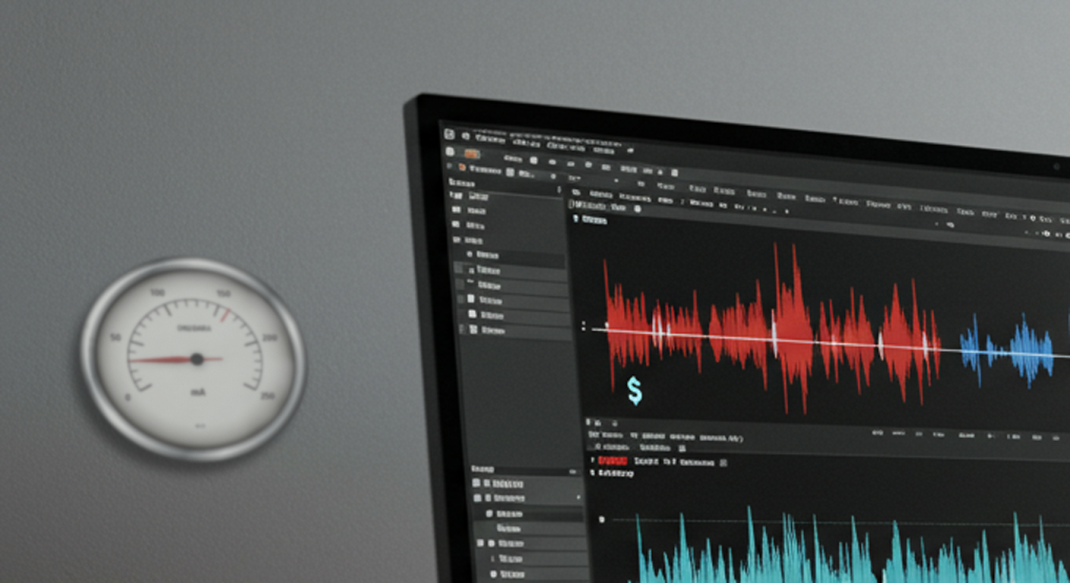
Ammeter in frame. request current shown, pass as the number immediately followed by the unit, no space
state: 30mA
